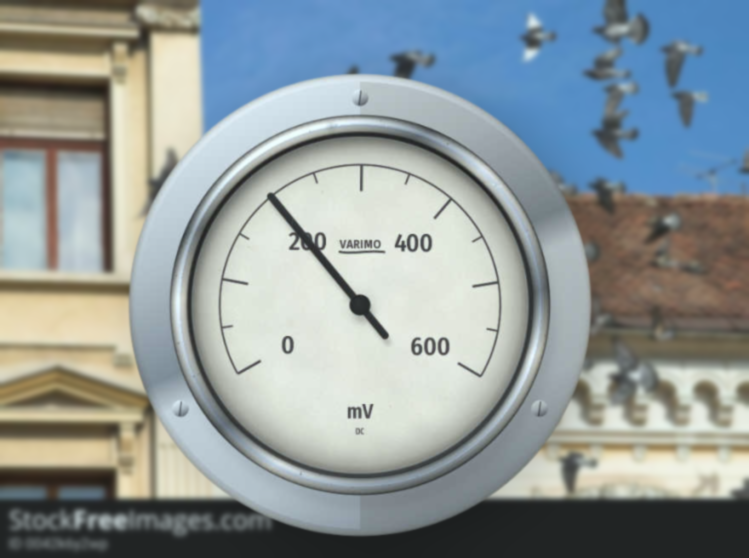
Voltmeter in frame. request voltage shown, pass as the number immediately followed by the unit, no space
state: 200mV
